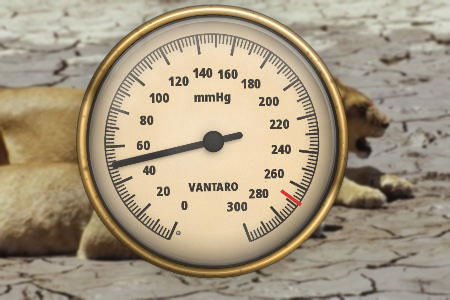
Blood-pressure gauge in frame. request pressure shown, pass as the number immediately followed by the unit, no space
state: 50mmHg
